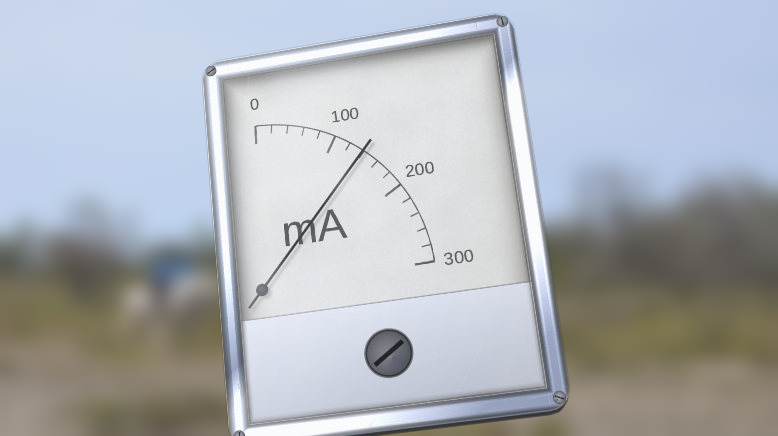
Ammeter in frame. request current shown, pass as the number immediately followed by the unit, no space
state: 140mA
